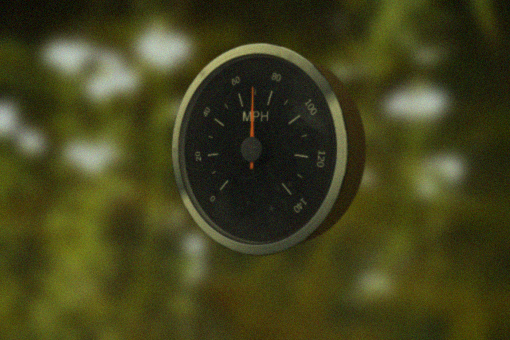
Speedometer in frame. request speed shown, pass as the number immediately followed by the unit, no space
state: 70mph
